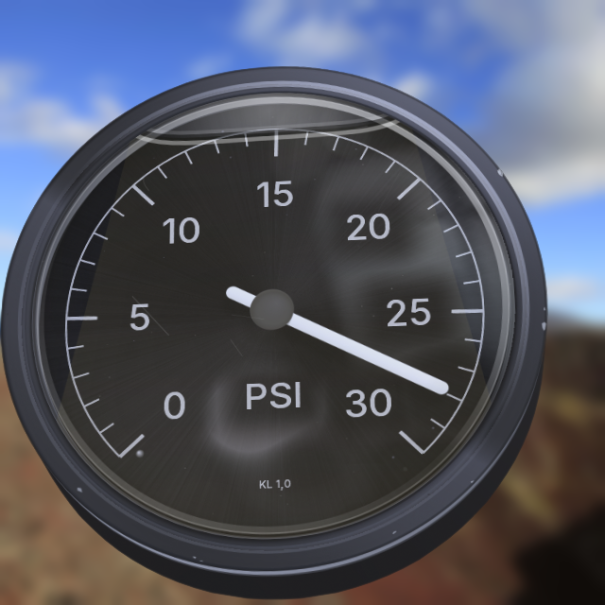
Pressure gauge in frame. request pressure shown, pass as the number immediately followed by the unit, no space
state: 28psi
